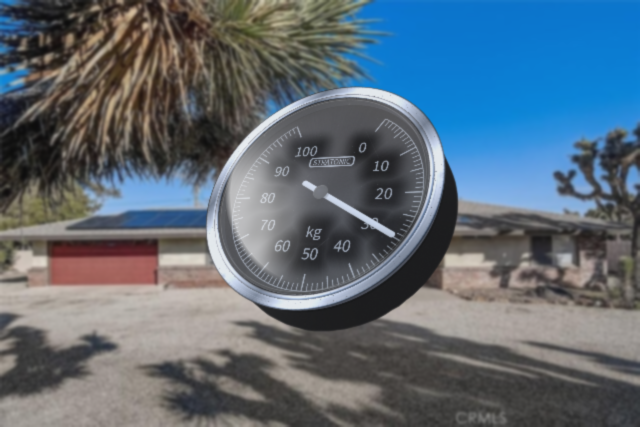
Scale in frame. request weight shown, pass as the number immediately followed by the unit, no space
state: 30kg
